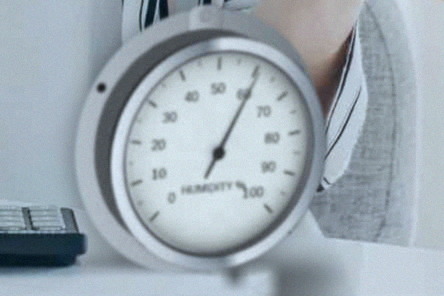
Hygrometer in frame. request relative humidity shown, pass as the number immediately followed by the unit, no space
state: 60%
